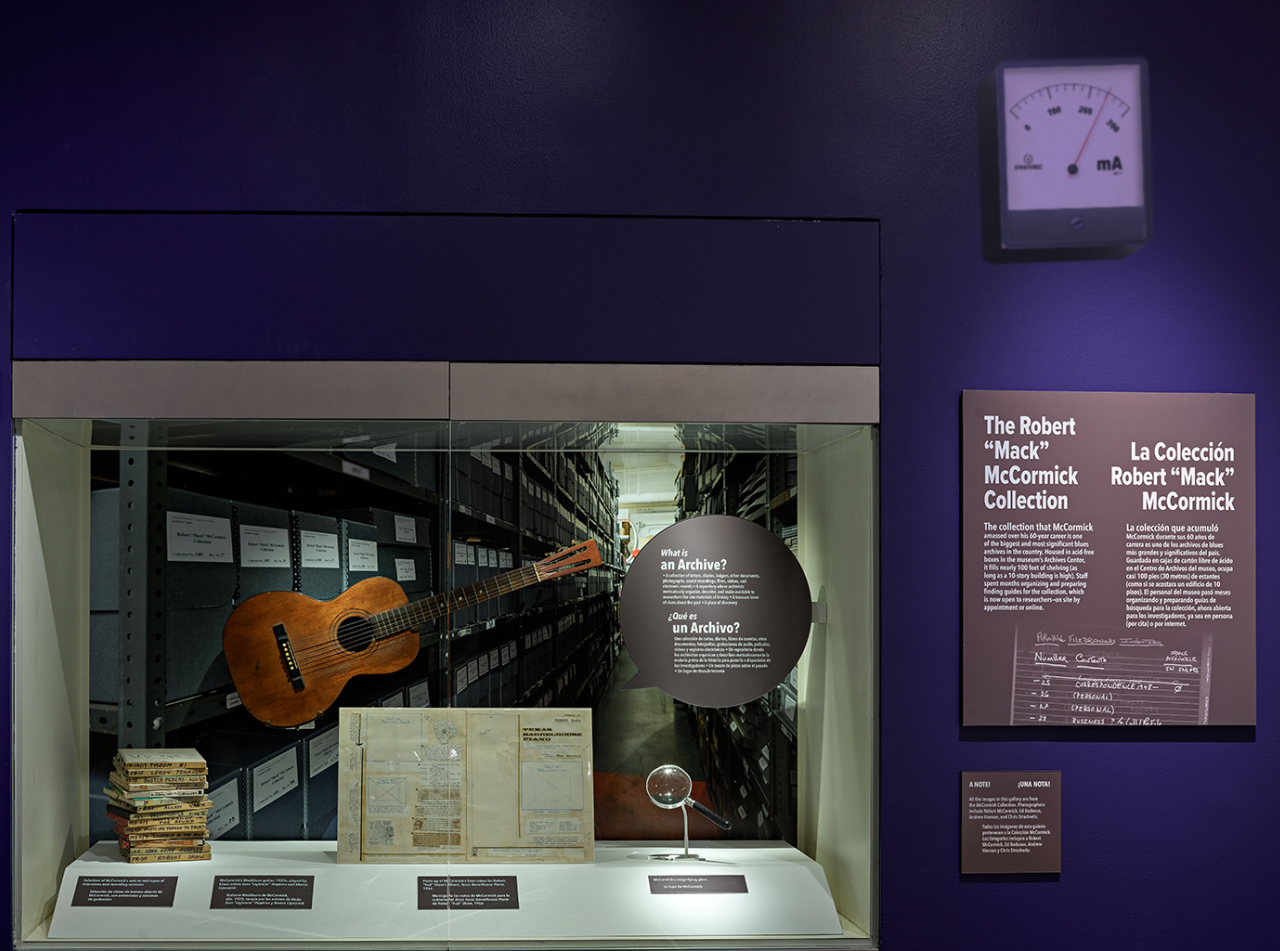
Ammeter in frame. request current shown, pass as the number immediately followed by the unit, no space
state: 240mA
